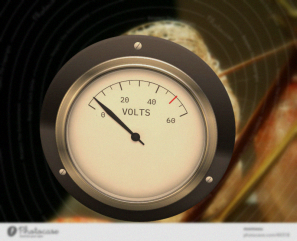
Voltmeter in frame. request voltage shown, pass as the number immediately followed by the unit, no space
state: 5V
